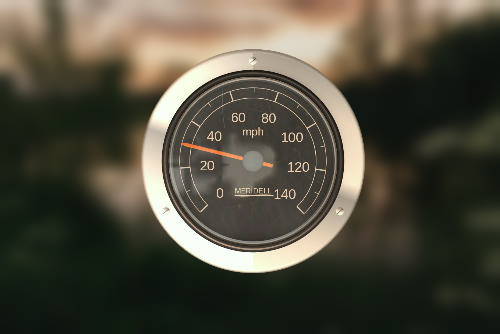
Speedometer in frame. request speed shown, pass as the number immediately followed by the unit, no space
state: 30mph
